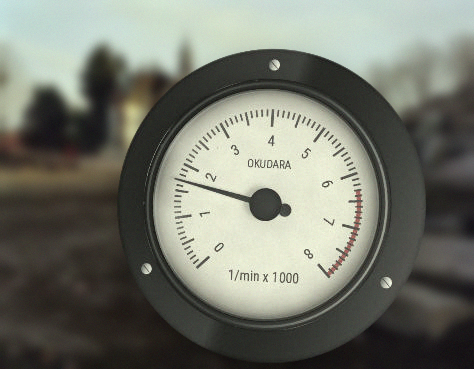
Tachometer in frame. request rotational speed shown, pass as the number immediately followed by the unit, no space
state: 1700rpm
